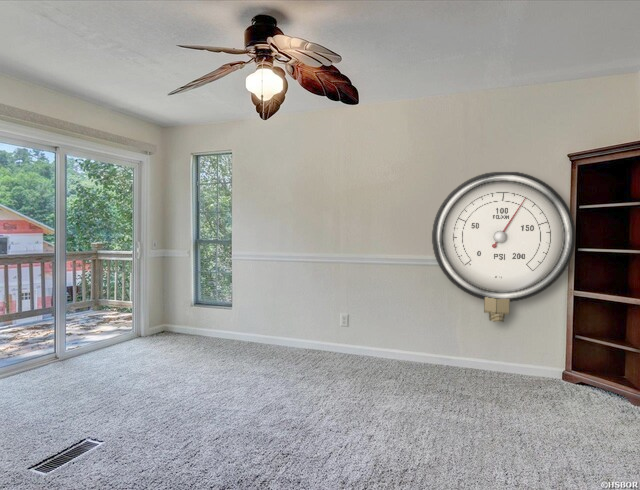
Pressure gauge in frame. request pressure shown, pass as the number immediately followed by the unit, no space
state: 120psi
